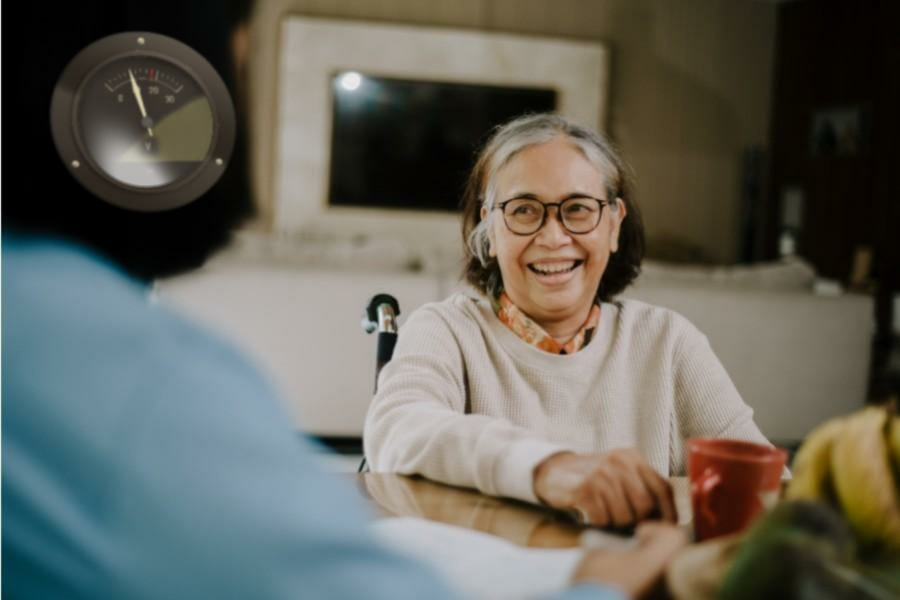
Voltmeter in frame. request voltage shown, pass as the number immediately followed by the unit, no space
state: 10V
